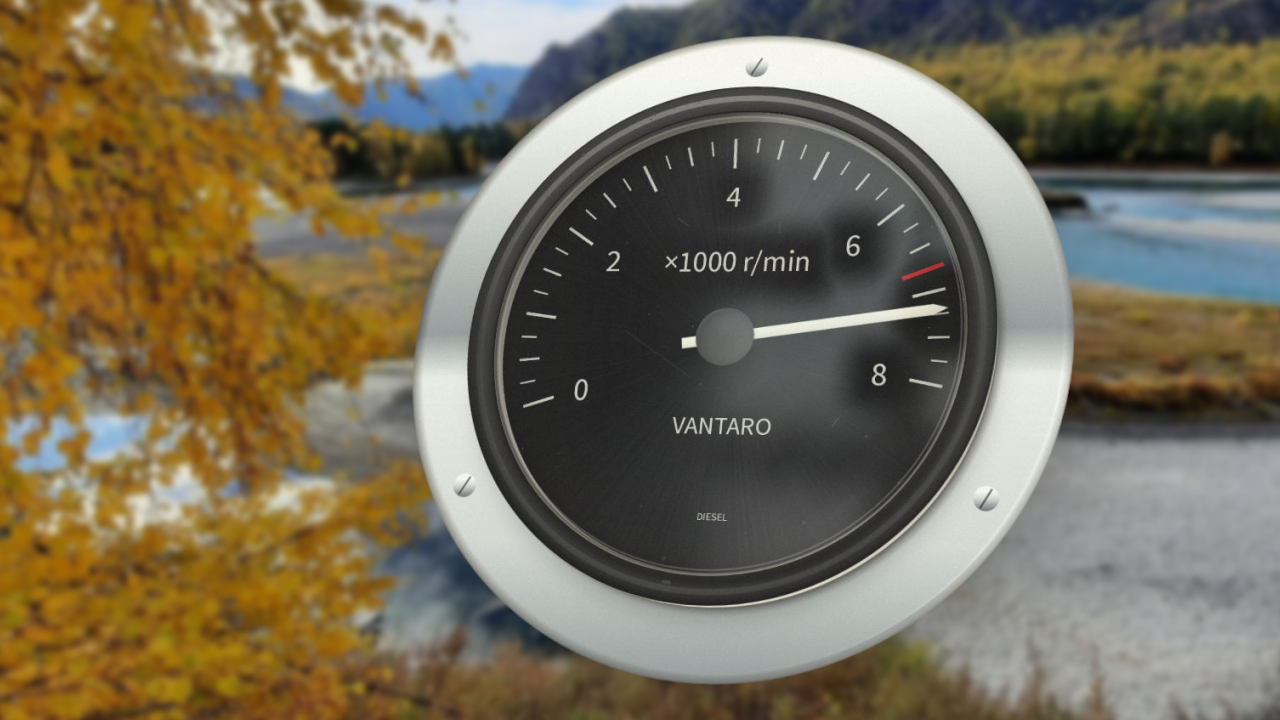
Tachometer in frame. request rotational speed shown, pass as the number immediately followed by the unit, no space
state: 7250rpm
